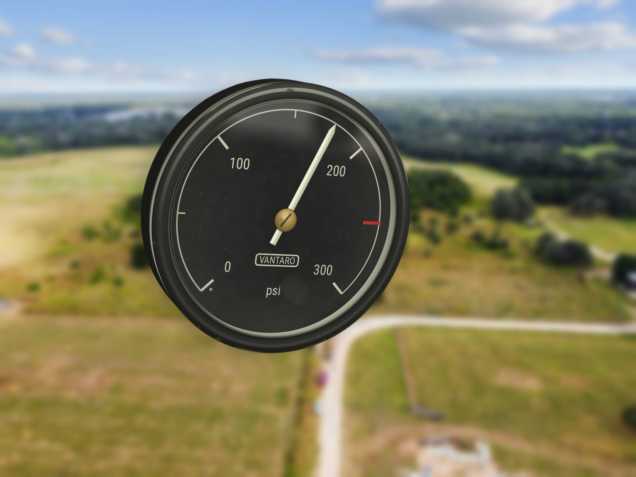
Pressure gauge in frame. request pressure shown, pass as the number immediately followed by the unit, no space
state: 175psi
